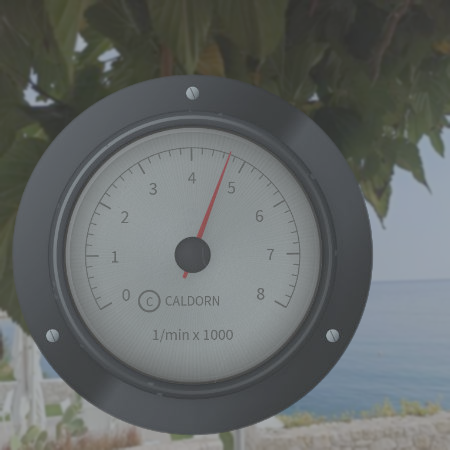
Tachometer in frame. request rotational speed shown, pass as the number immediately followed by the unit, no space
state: 4700rpm
